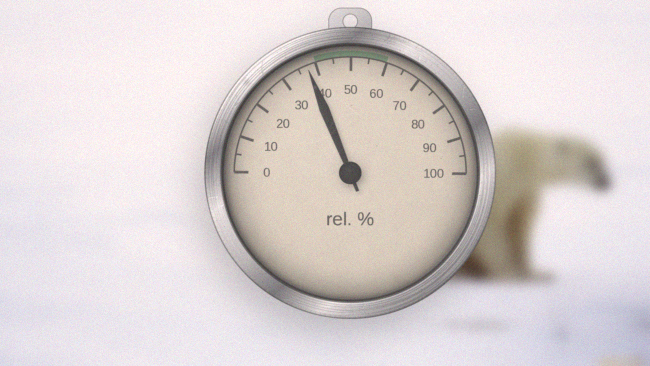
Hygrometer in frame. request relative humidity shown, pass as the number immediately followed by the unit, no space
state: 37.5%
